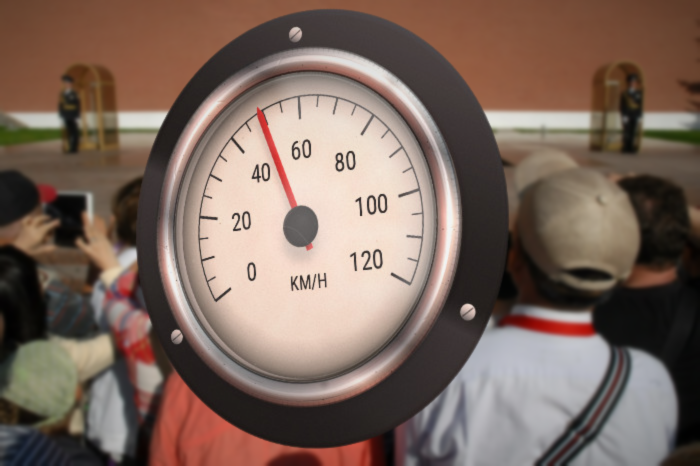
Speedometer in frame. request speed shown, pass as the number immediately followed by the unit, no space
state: 50km/h
